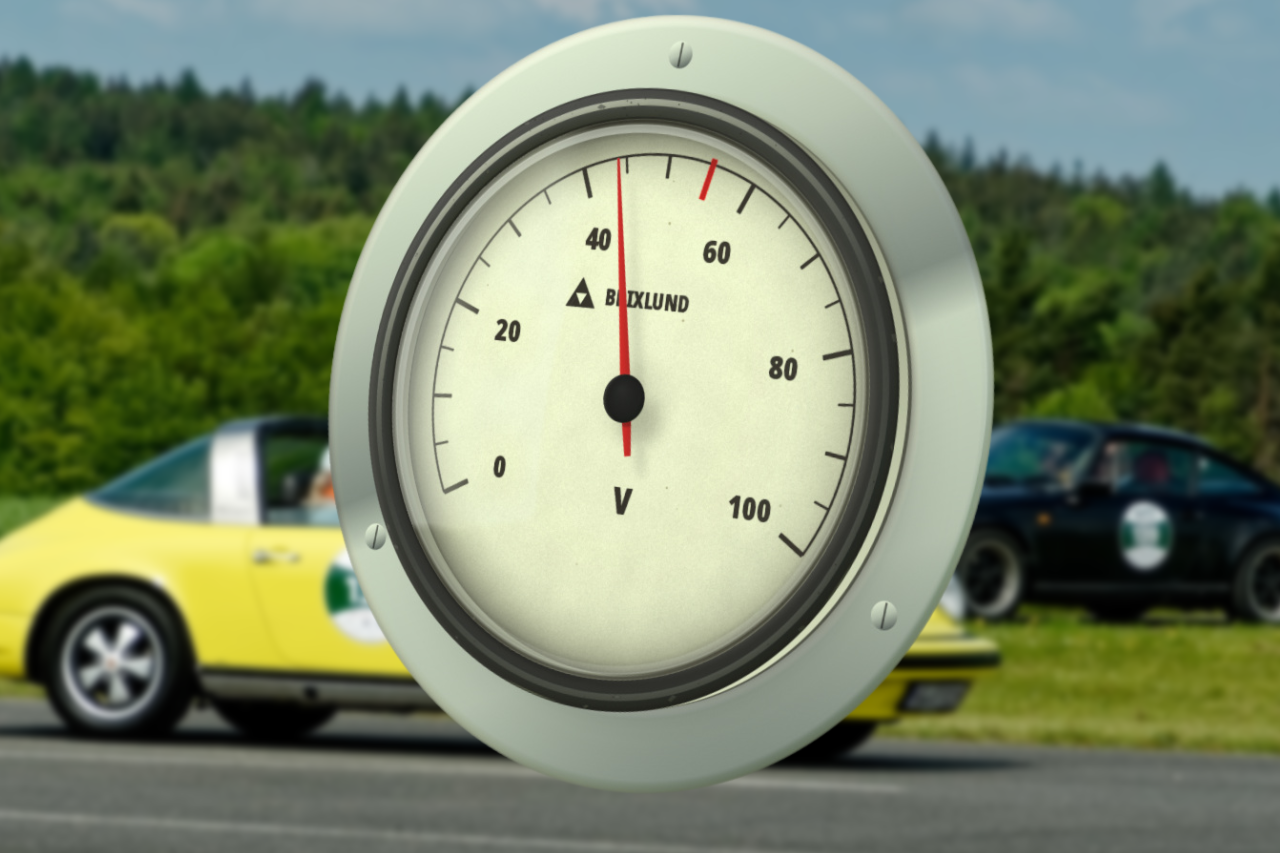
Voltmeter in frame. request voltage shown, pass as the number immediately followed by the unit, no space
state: 45V
